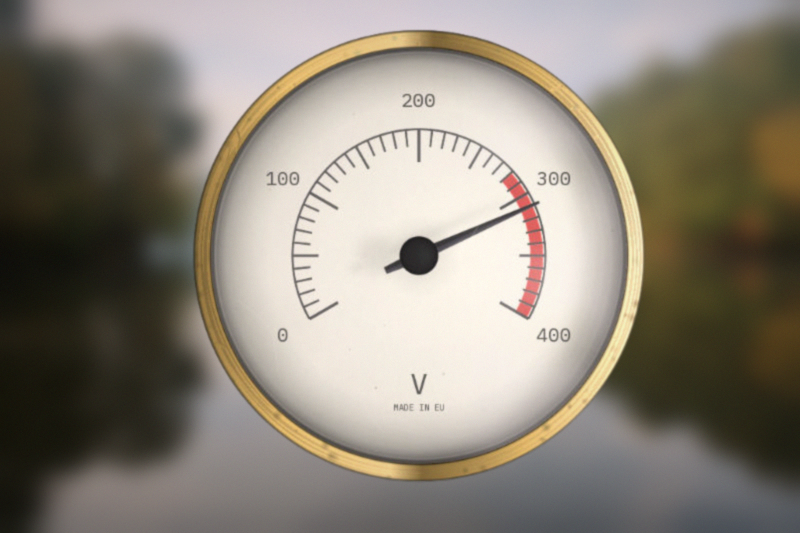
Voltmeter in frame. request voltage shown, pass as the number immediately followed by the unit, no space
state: 310V
